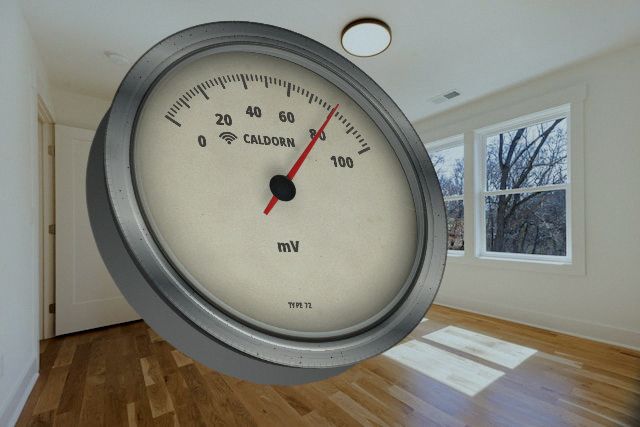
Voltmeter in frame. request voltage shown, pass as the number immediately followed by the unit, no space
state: 80mV
